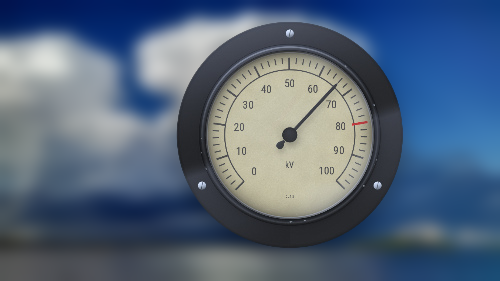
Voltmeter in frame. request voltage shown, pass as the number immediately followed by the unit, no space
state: 66kV
